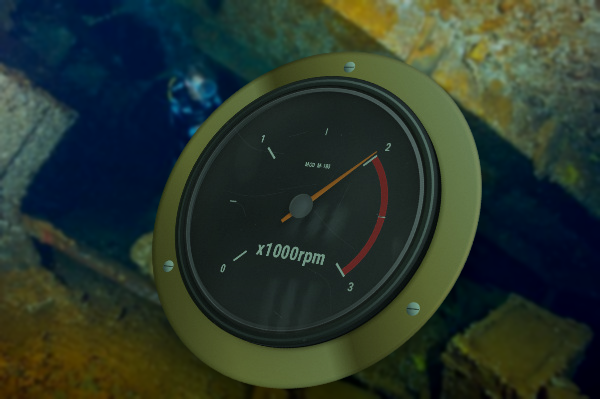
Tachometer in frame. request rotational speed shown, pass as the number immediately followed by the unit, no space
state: 2000rpm
